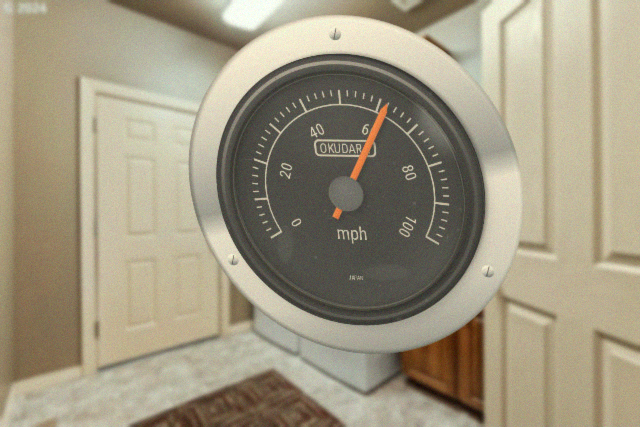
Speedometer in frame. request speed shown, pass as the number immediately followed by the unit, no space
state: 62mph
